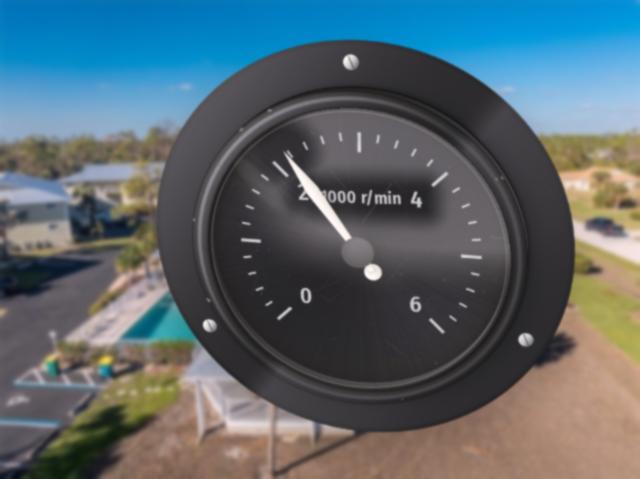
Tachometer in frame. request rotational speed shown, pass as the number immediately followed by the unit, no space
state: 2200rpm
